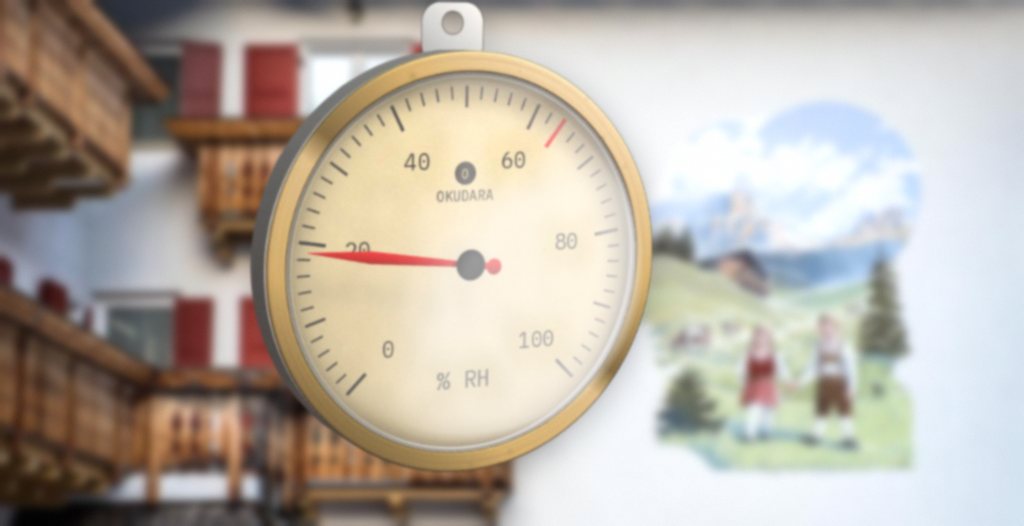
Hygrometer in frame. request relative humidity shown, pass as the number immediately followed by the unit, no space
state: 19%
